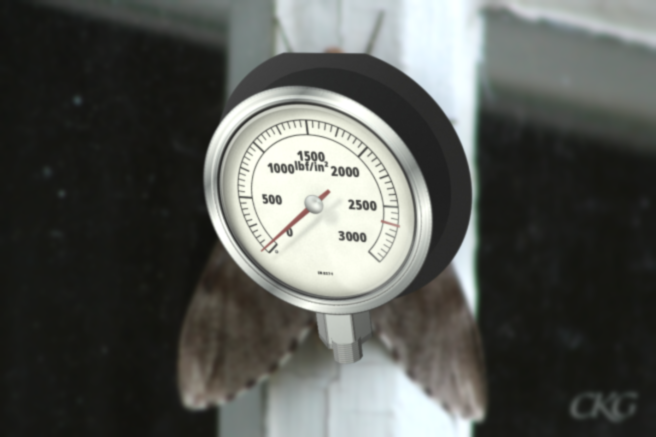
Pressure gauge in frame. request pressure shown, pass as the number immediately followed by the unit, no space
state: 50psi
